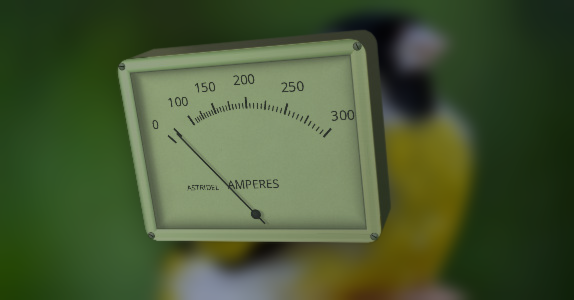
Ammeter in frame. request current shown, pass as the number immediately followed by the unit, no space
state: 50A
